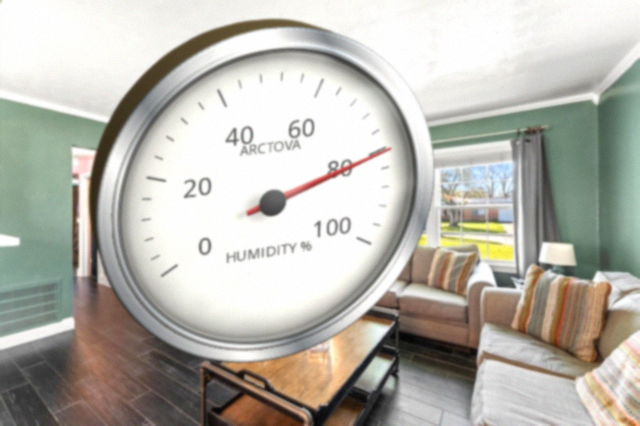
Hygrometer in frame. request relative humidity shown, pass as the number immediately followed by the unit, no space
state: 80%
